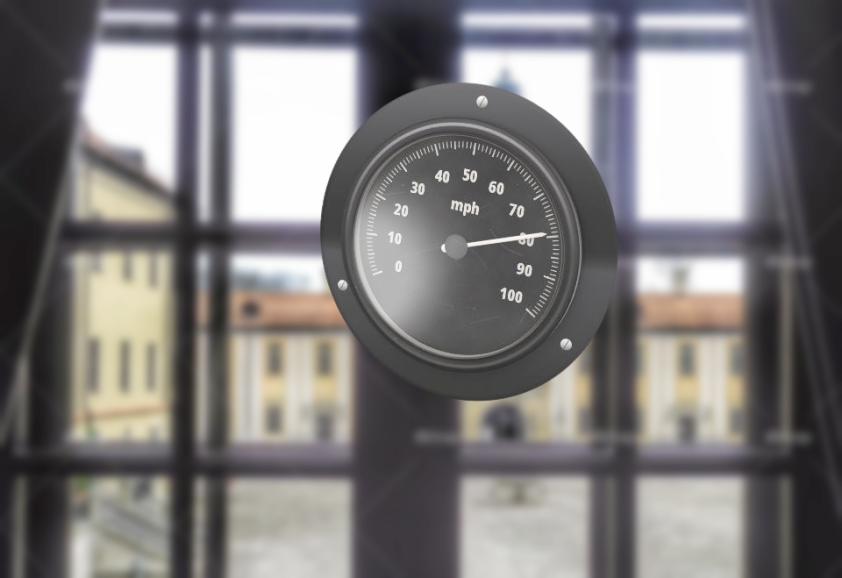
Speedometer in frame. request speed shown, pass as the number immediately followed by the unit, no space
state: 79mph
